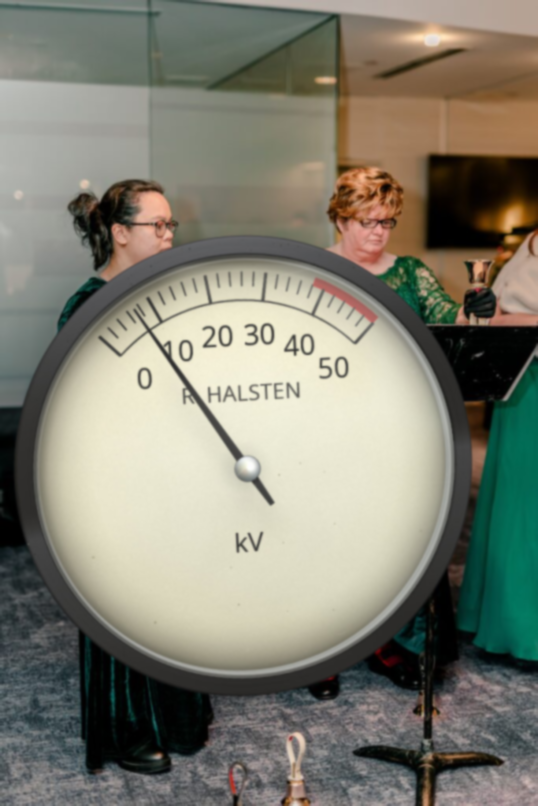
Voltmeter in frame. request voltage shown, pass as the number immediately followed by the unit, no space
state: 7kV
